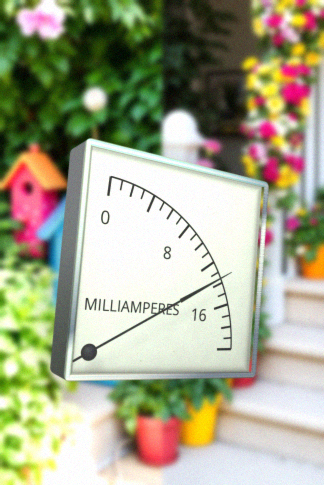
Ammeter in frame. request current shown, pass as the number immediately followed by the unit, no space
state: 13.5mA
